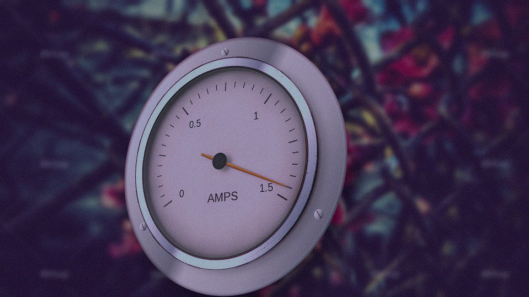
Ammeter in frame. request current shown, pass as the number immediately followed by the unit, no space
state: 1.45A
